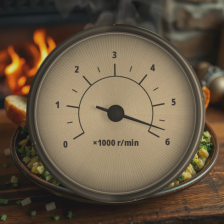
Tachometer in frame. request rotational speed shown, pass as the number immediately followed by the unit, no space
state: 5750rpm
